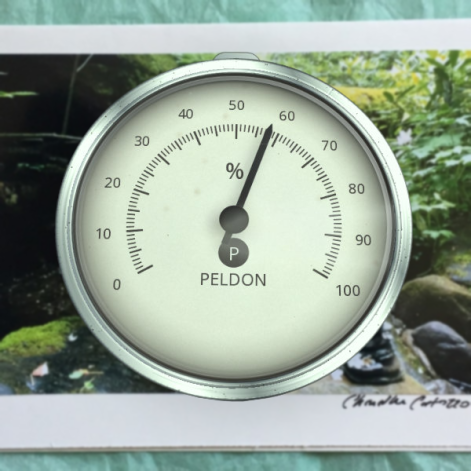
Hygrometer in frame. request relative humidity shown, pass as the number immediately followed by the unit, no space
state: 58%
